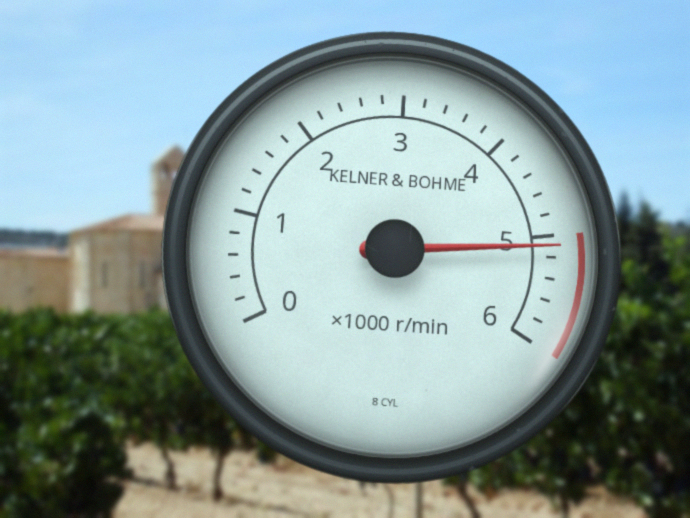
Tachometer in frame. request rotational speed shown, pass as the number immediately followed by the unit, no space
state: 5100rpm
